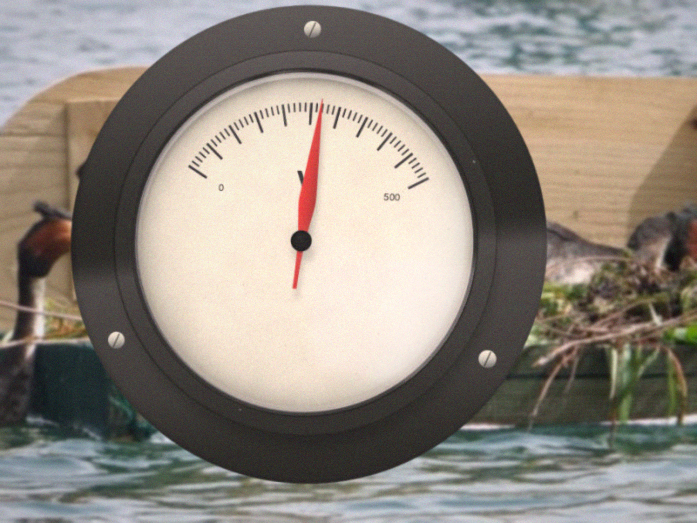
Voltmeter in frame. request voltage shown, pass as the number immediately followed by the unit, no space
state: 270V
